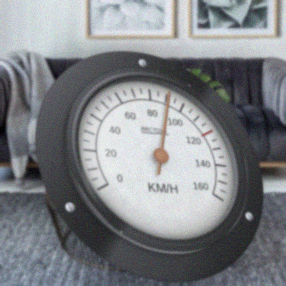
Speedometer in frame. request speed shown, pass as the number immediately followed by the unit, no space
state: 90km/h
